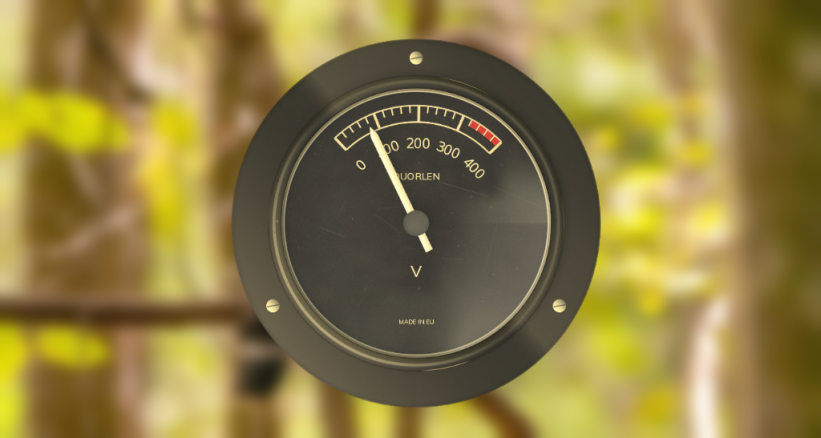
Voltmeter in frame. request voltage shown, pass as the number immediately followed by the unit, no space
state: 80V
